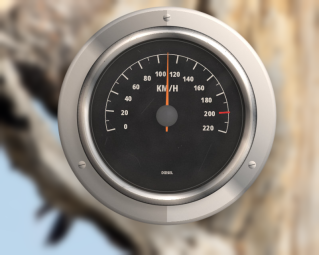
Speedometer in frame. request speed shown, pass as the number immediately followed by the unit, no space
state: 110km/h
